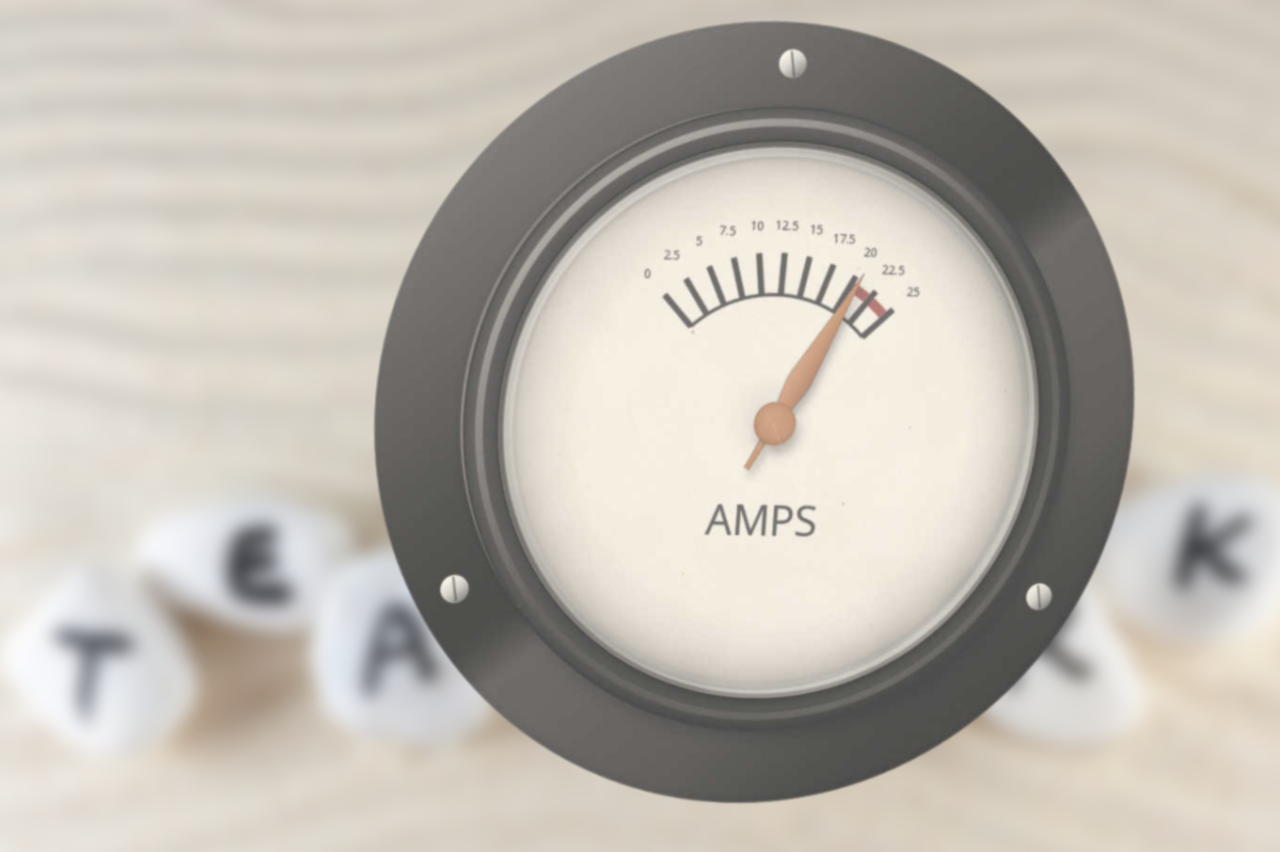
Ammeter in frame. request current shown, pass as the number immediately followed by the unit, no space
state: 20A
